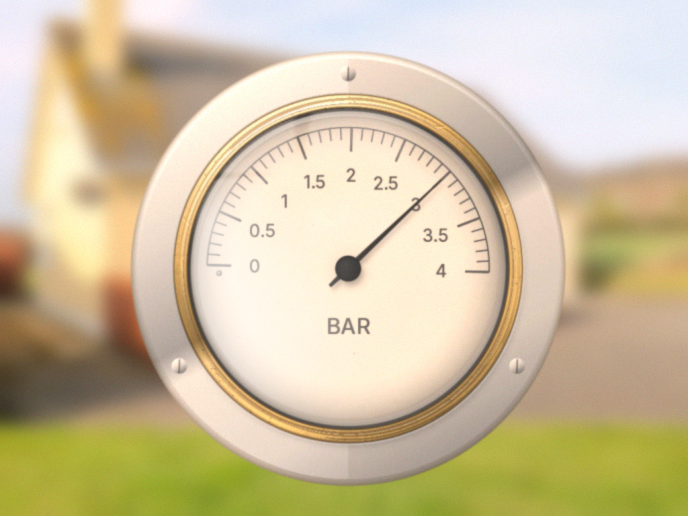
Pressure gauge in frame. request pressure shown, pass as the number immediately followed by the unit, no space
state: 3bar
